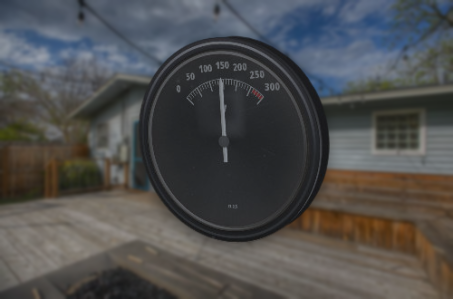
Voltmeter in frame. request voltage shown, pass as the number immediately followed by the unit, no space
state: 150V
